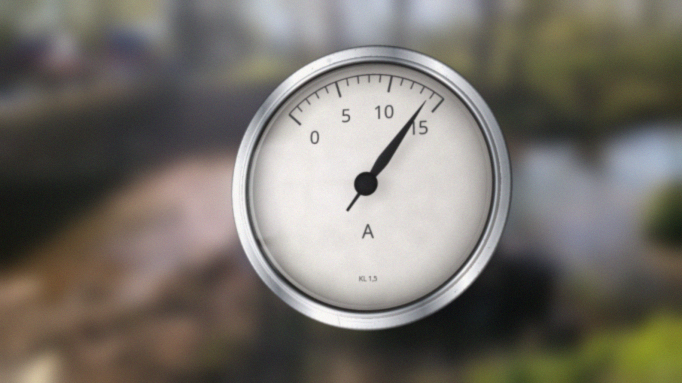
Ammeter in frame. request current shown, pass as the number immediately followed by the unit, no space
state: 14A
